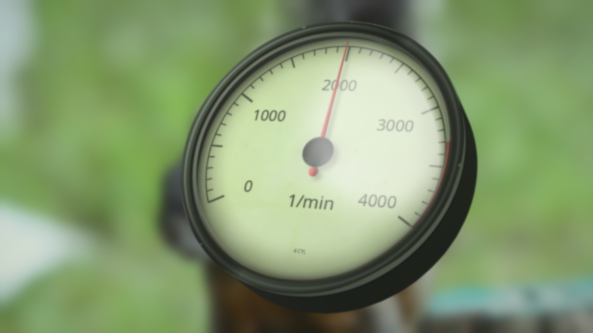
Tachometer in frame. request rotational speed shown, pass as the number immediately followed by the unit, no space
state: 2000rpm
